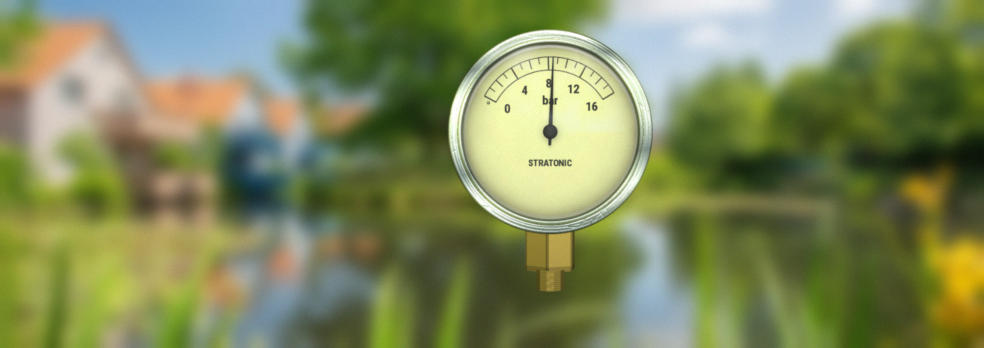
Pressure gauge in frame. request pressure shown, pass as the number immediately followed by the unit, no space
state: 8.5bar
